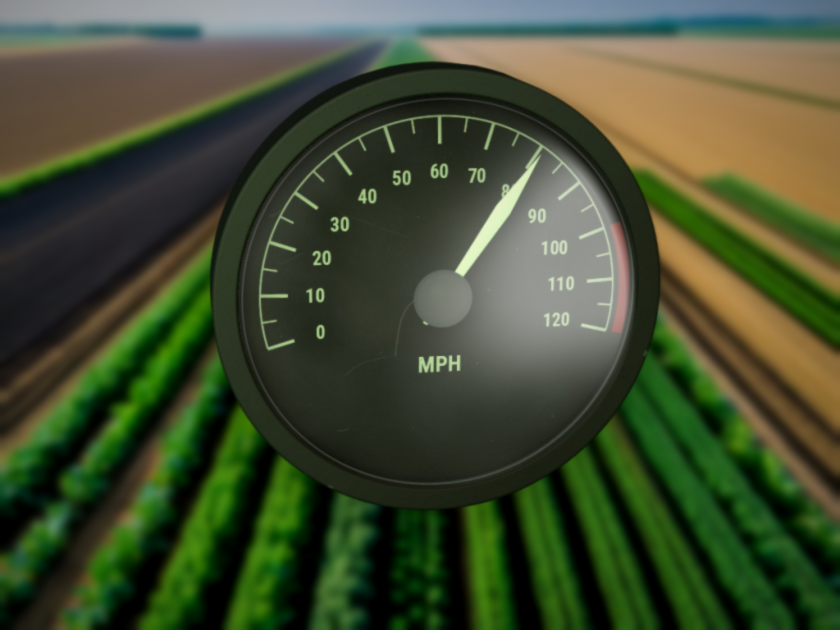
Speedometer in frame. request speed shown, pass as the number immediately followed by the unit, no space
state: 80mph
